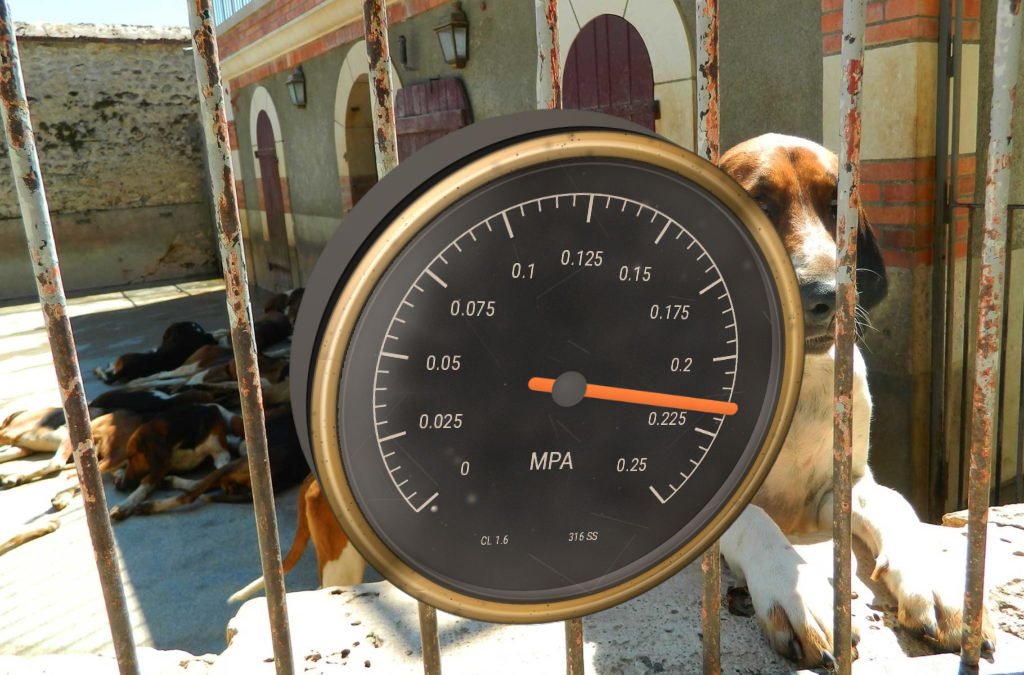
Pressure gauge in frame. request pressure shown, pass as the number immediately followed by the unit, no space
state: 0.215MPa
